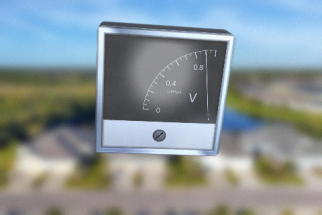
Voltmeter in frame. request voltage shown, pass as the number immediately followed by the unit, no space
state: 0.9V
